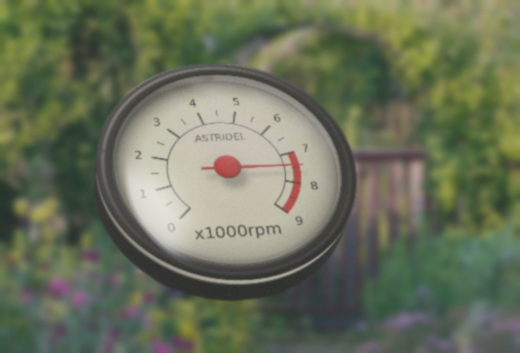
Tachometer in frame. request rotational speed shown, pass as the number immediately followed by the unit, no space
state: 7500rpm
